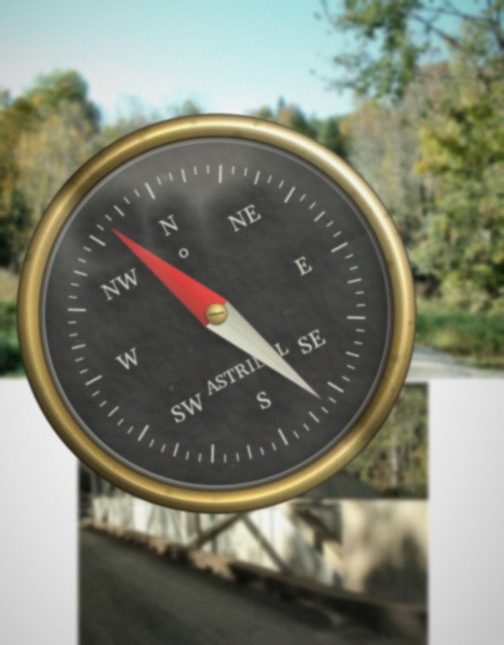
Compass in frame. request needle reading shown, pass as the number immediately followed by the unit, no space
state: 337.5°
